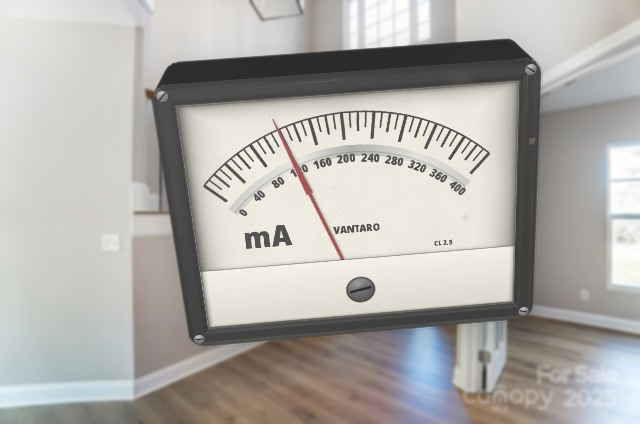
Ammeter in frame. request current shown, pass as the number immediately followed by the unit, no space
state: 120mA
